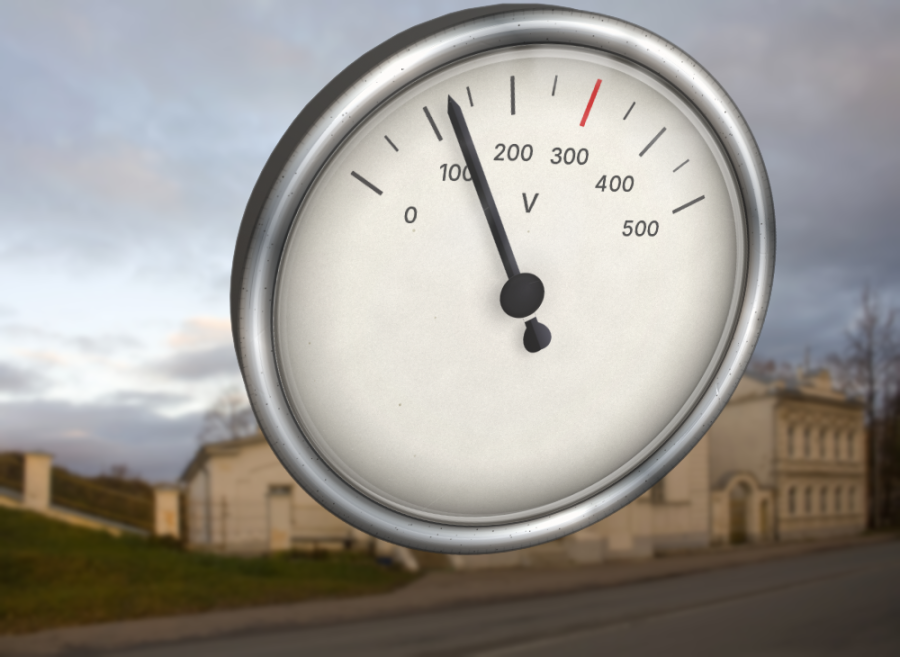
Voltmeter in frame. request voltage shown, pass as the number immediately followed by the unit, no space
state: 125V
